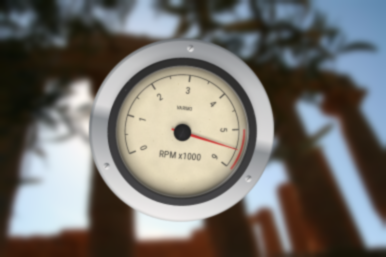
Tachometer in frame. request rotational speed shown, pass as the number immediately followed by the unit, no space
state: 5500rpm
